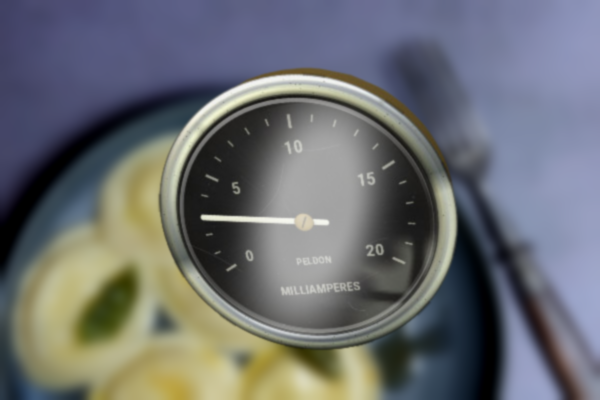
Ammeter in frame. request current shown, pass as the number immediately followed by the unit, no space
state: 3mA
